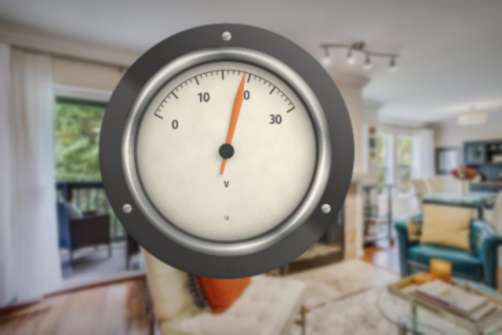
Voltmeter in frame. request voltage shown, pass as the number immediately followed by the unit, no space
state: 19V
